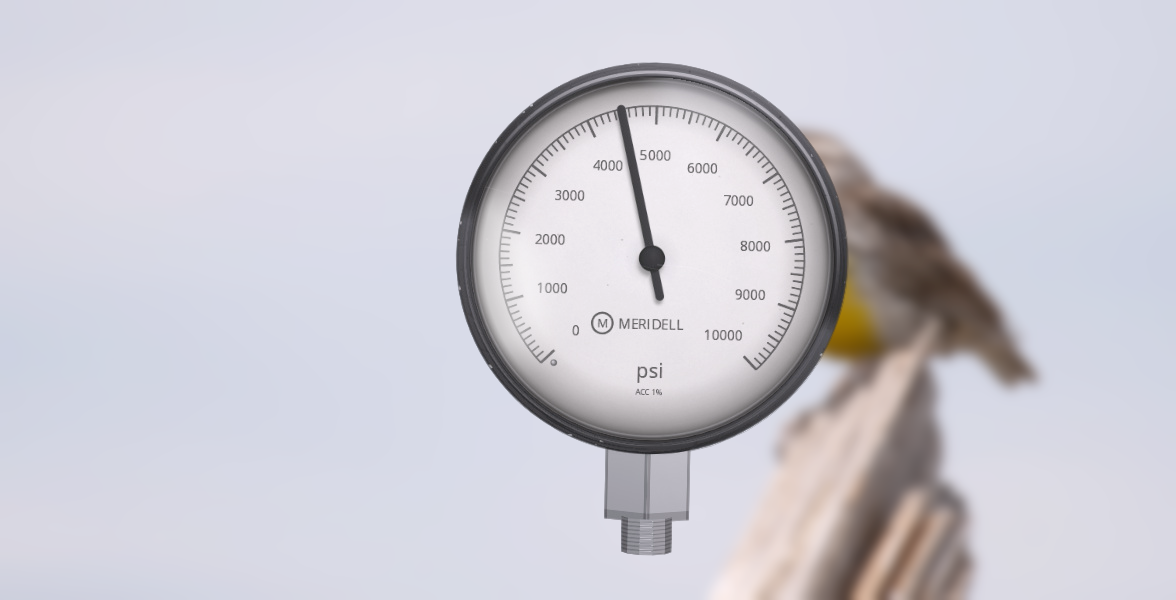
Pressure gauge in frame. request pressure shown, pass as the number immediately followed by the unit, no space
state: 4500psi
